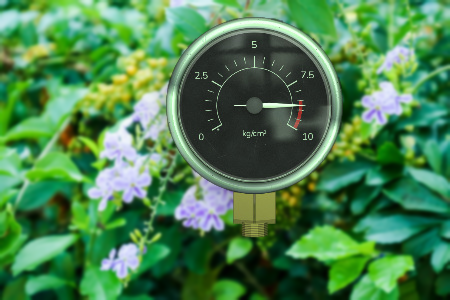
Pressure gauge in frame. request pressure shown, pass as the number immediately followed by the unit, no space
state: 8.75kg/cm²
